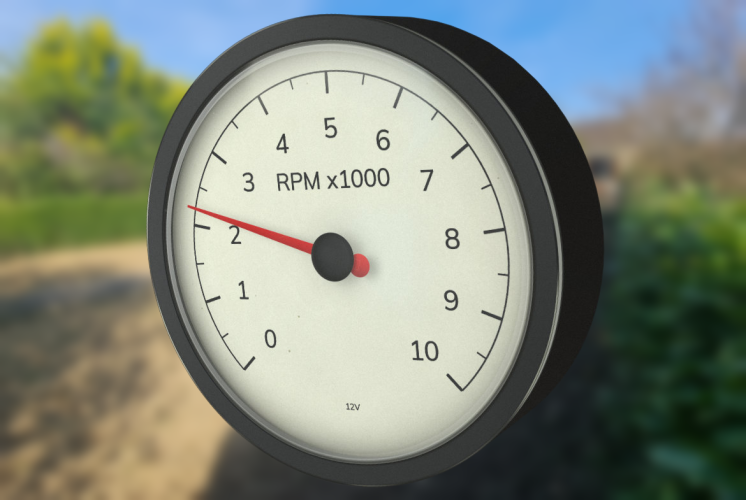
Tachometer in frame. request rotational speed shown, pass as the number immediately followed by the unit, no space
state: 2250rpm
